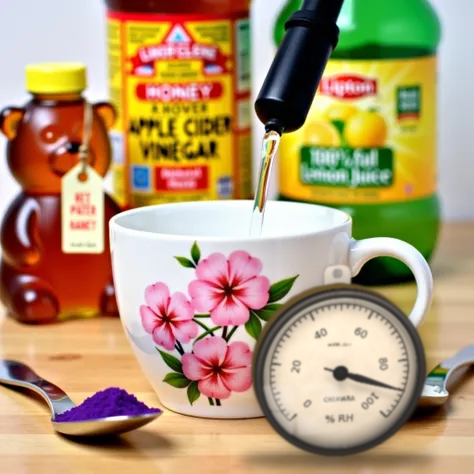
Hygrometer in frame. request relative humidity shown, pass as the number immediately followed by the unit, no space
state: 90%
